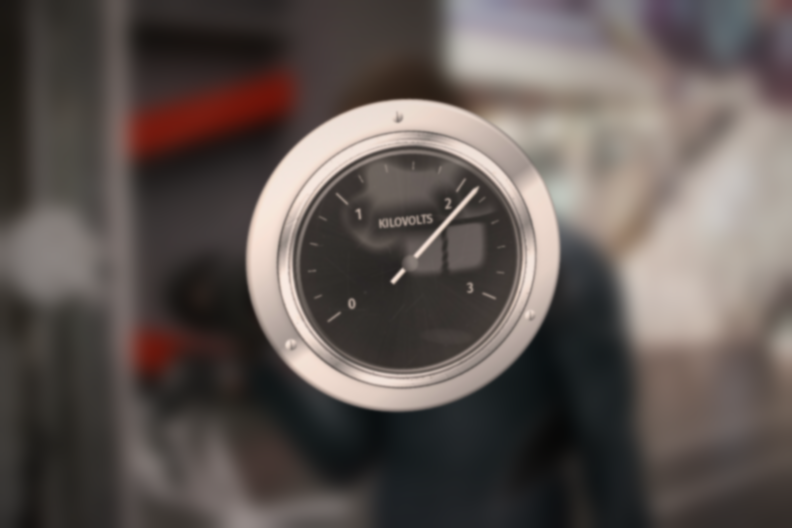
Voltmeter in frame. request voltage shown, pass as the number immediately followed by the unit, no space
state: 2.1kV
